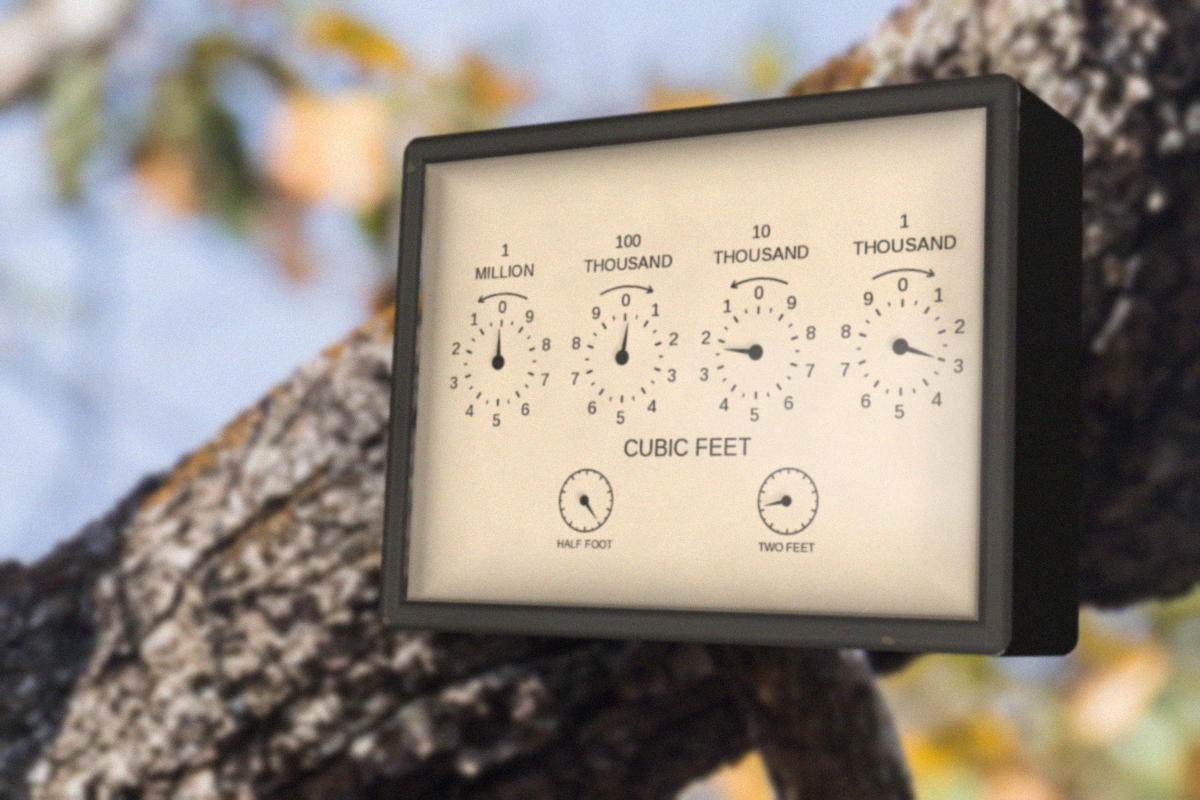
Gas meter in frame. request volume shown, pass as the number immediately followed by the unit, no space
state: 2300ft³
